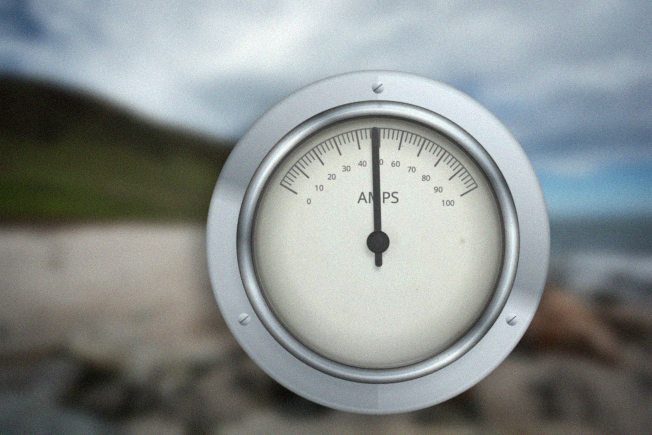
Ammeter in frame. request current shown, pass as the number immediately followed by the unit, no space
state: 48A
